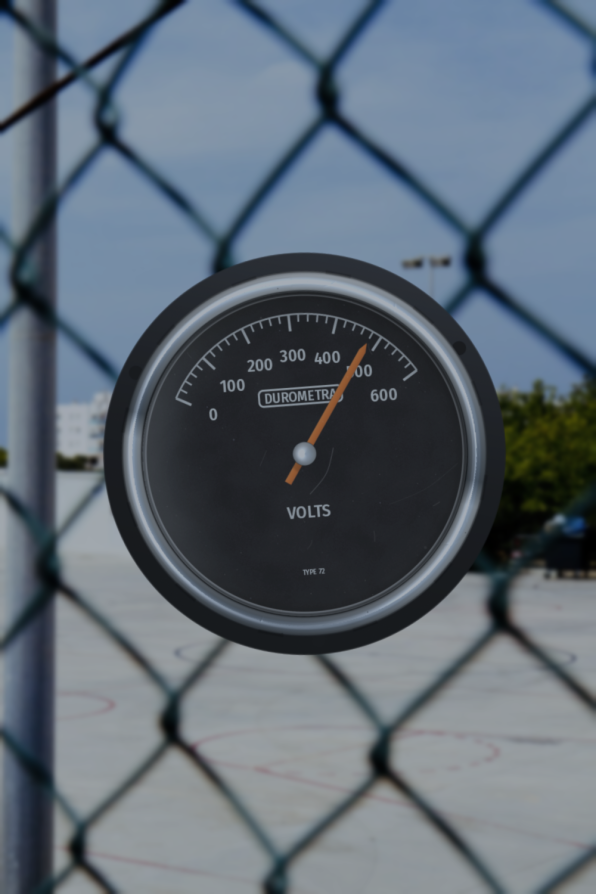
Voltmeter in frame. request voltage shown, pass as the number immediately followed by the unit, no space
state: 480V
